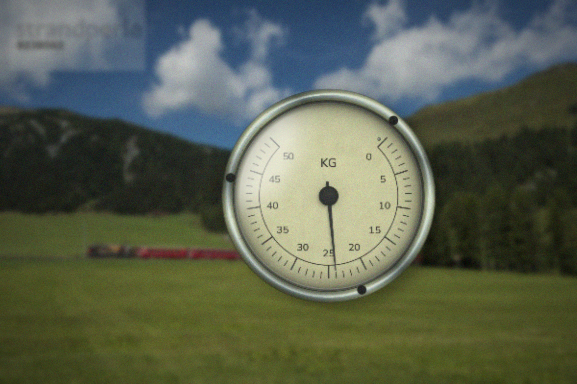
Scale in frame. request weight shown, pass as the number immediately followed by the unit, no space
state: 24kg
